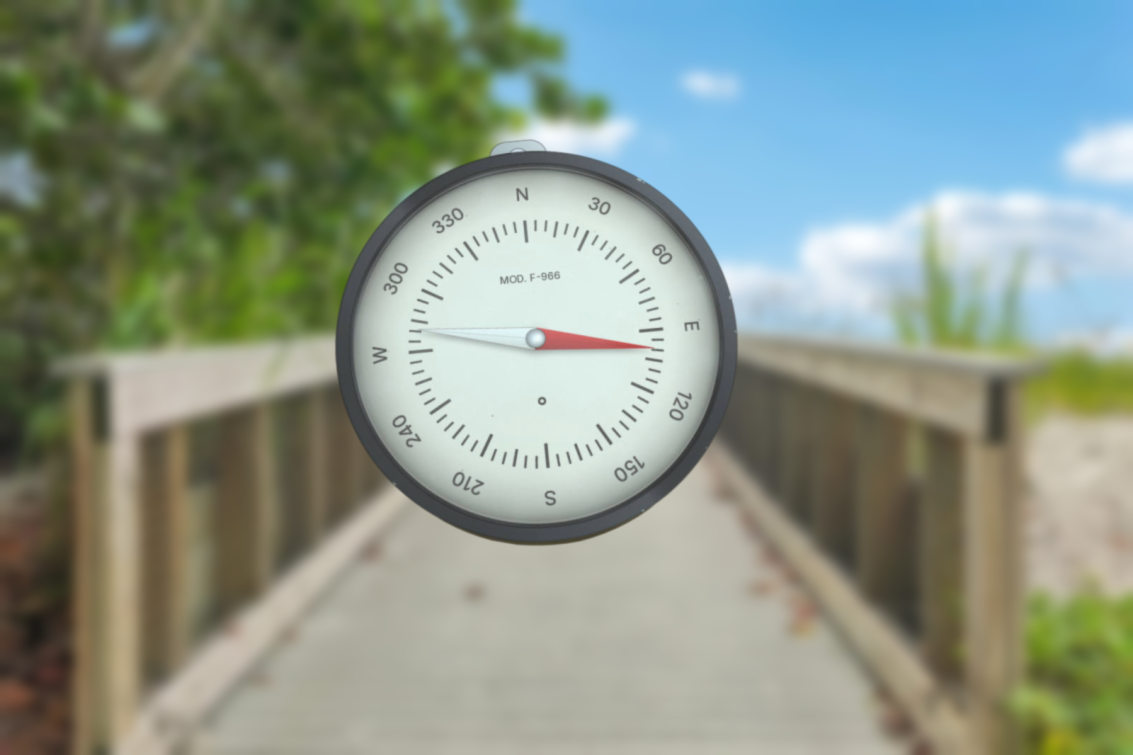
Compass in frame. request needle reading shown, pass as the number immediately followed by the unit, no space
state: 100°
